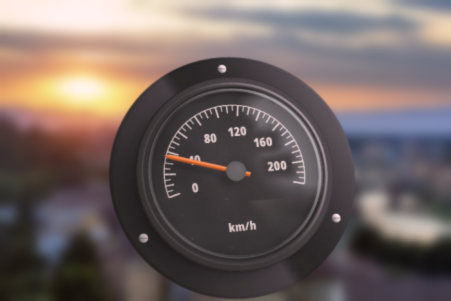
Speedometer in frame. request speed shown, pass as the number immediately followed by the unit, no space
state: 35km/h
